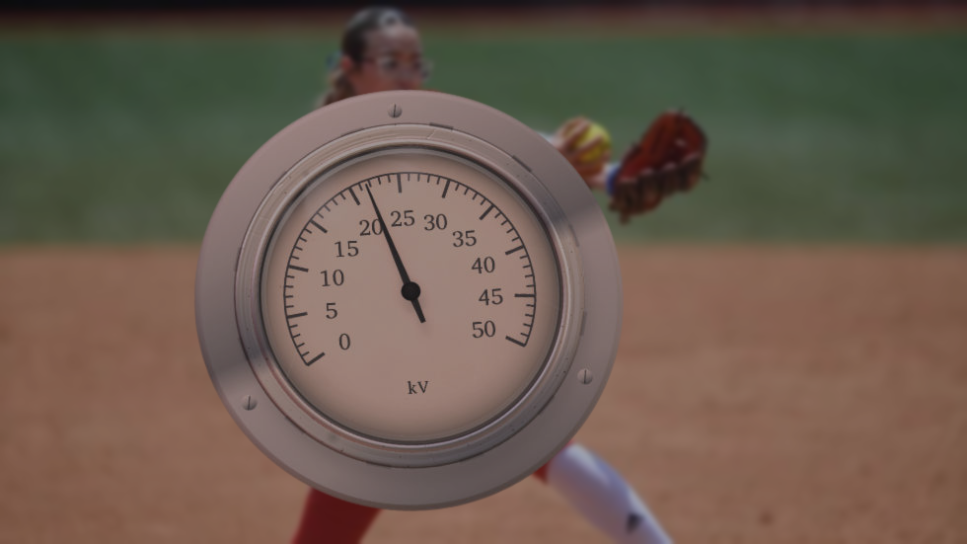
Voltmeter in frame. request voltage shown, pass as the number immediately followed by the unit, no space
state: 21.5kV
